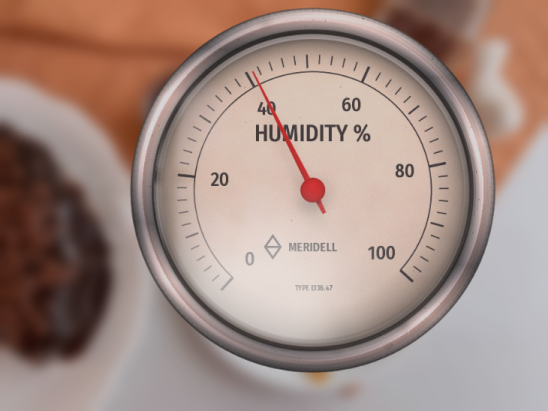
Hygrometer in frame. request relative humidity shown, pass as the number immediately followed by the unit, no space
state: 41%
